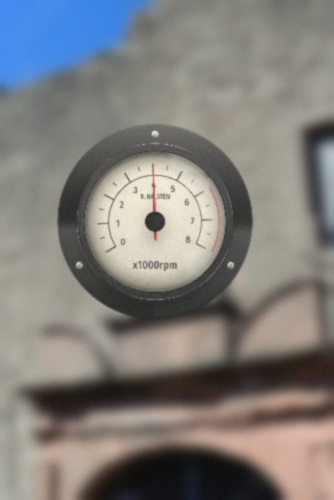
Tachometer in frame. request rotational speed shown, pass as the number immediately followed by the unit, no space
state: 4000rpm
